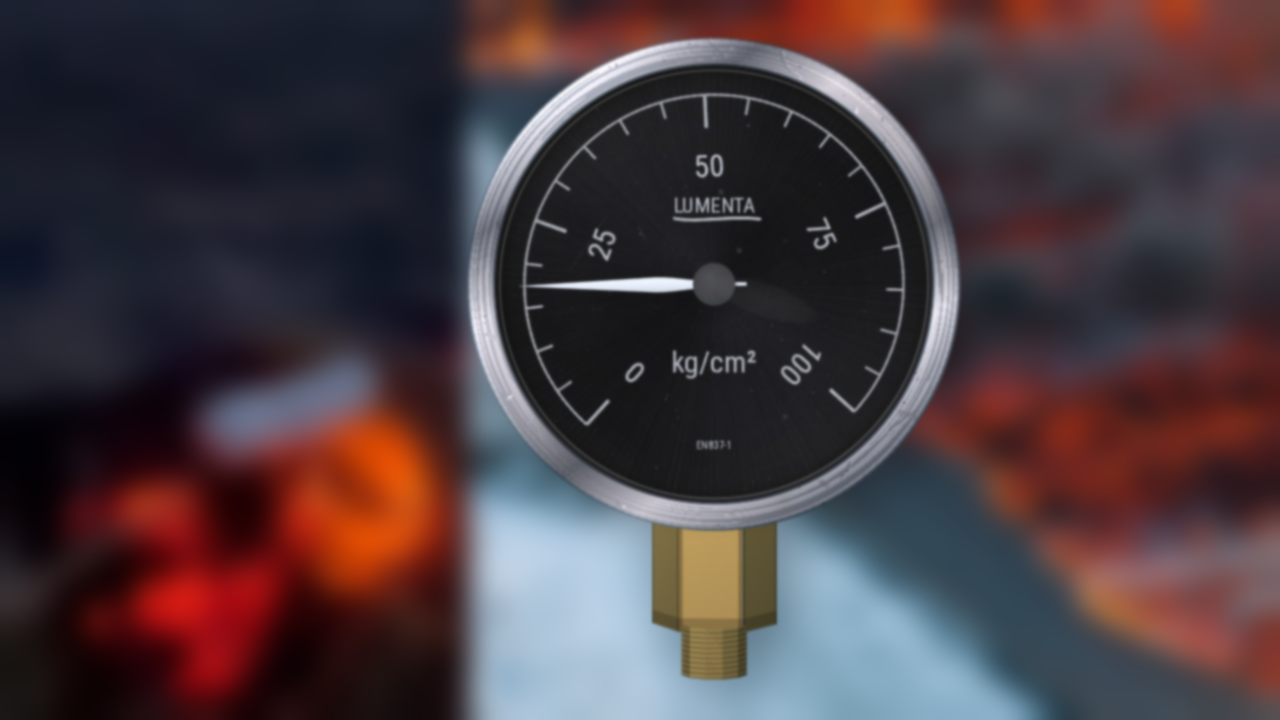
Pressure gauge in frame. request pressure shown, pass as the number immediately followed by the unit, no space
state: 17.5kg/cm²
